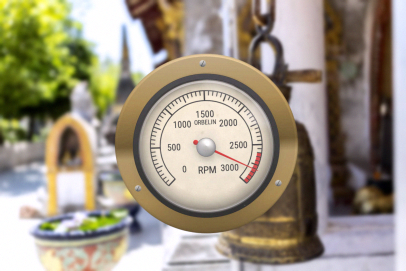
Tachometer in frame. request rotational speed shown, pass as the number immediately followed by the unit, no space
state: 2800rpm
